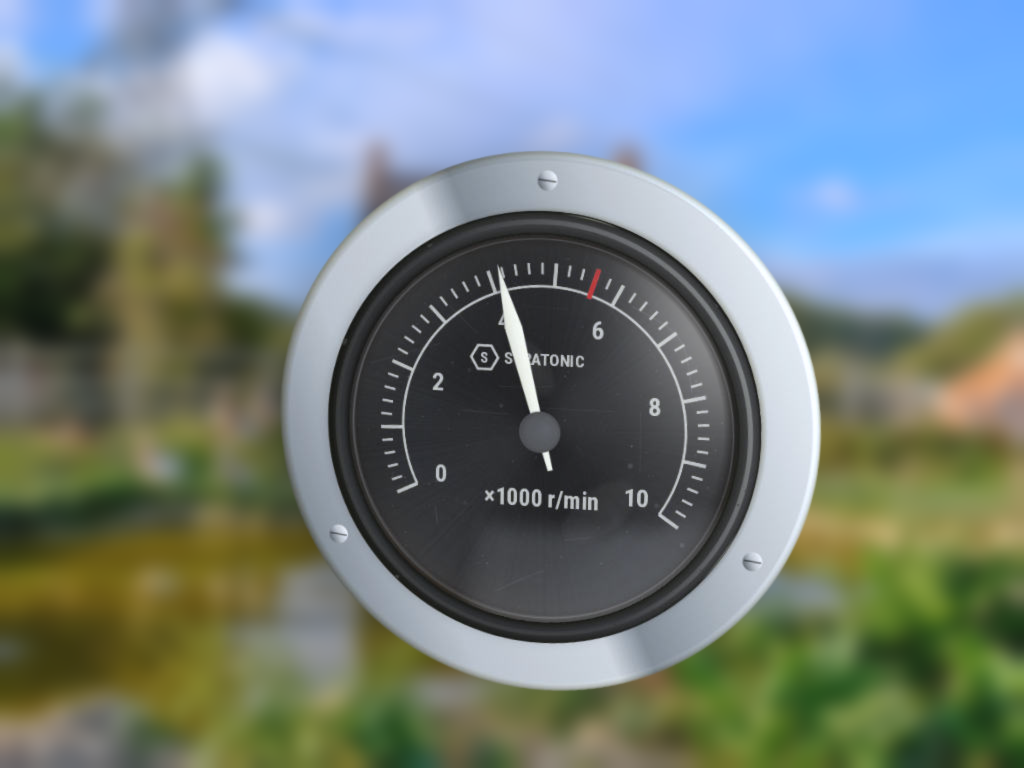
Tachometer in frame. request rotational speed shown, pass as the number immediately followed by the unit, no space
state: 4200rpm
